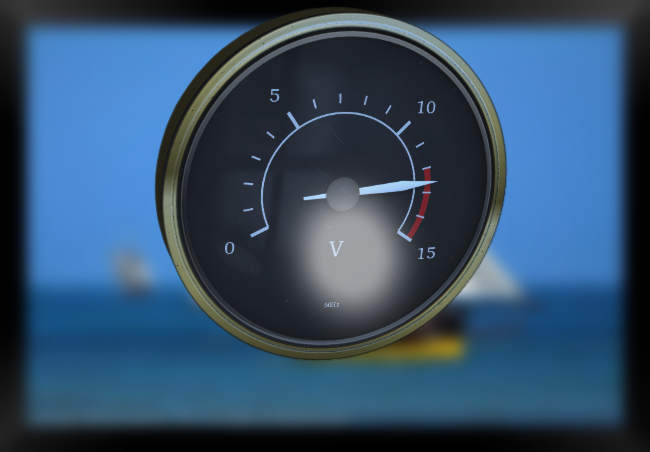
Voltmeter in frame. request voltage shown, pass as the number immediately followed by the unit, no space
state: 12.5V
